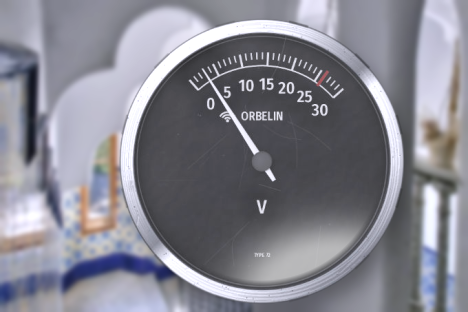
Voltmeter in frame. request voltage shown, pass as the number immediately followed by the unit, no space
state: 3V
